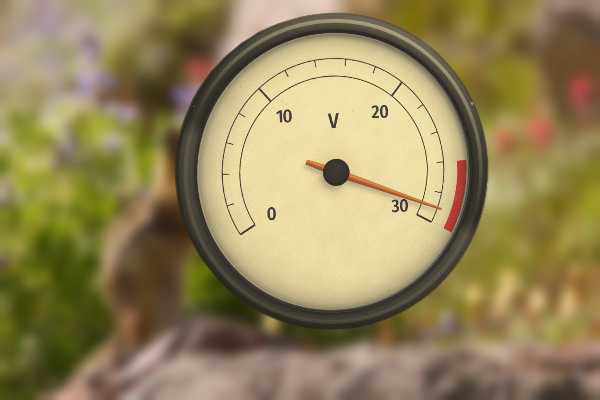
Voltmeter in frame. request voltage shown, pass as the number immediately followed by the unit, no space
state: 29V
